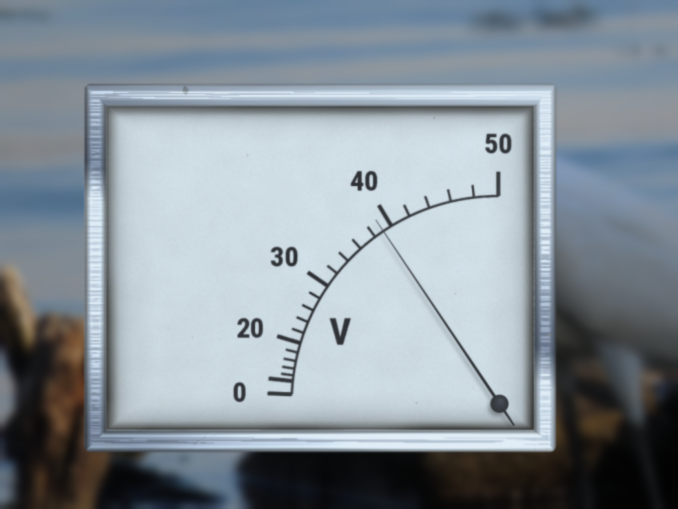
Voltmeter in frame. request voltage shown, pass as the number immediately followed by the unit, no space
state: 39V
